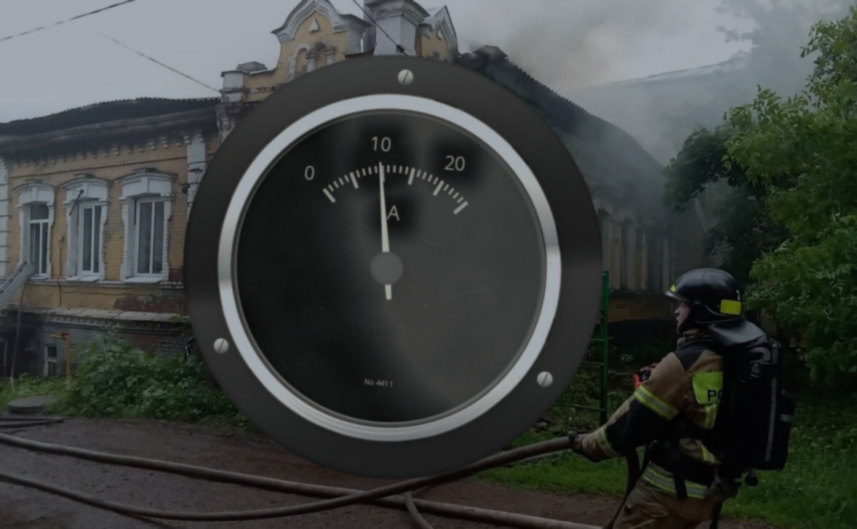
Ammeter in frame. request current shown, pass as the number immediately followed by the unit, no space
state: 10A
